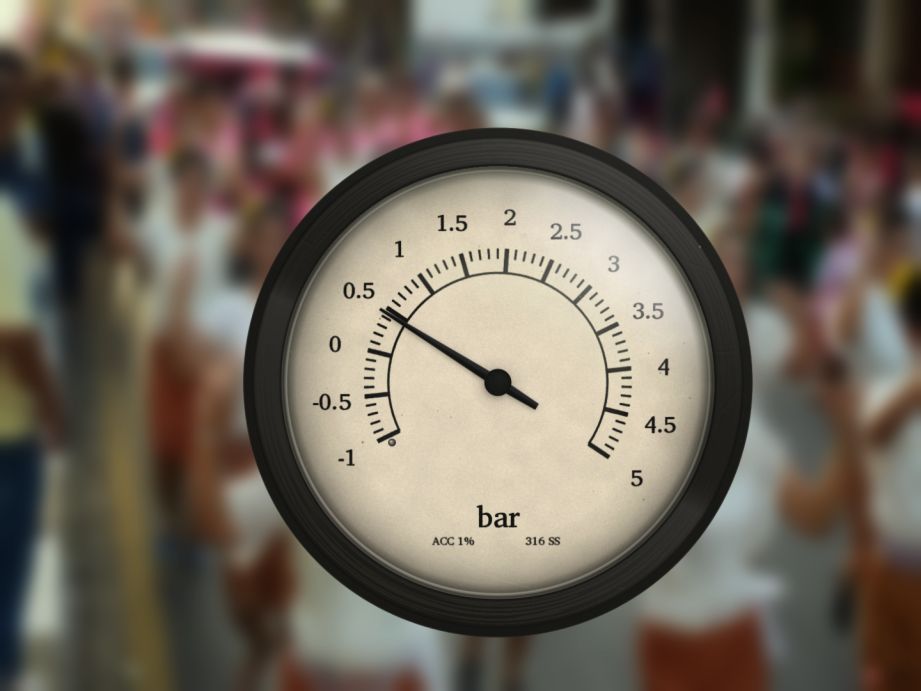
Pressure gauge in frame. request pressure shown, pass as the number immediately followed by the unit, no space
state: 0.45bar
